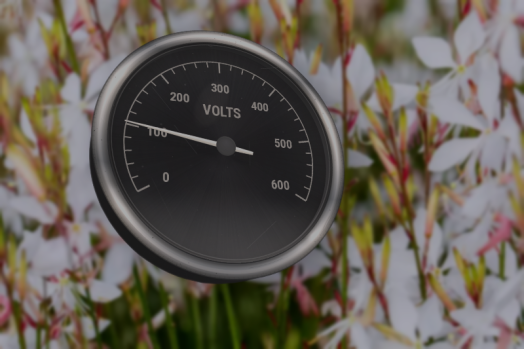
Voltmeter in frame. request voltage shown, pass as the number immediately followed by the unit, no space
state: 100V
